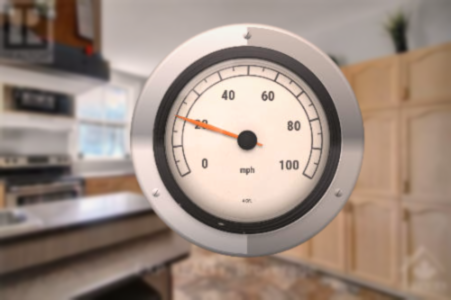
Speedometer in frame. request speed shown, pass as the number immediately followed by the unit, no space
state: 20mph
